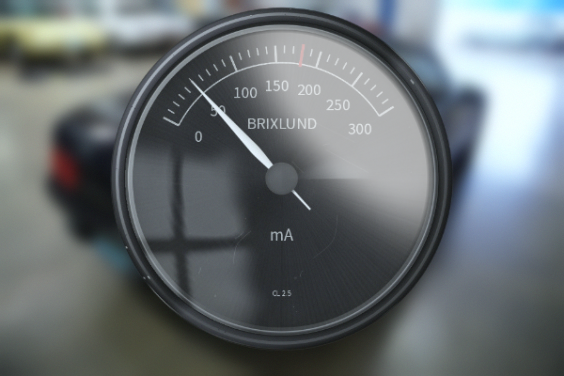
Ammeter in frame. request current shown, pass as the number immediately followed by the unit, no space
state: 50mA
